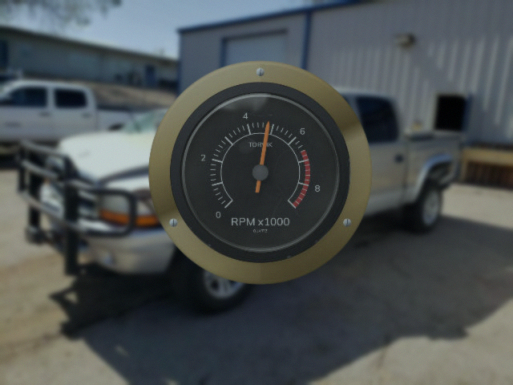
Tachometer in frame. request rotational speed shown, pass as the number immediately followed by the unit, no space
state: 4800rpm
